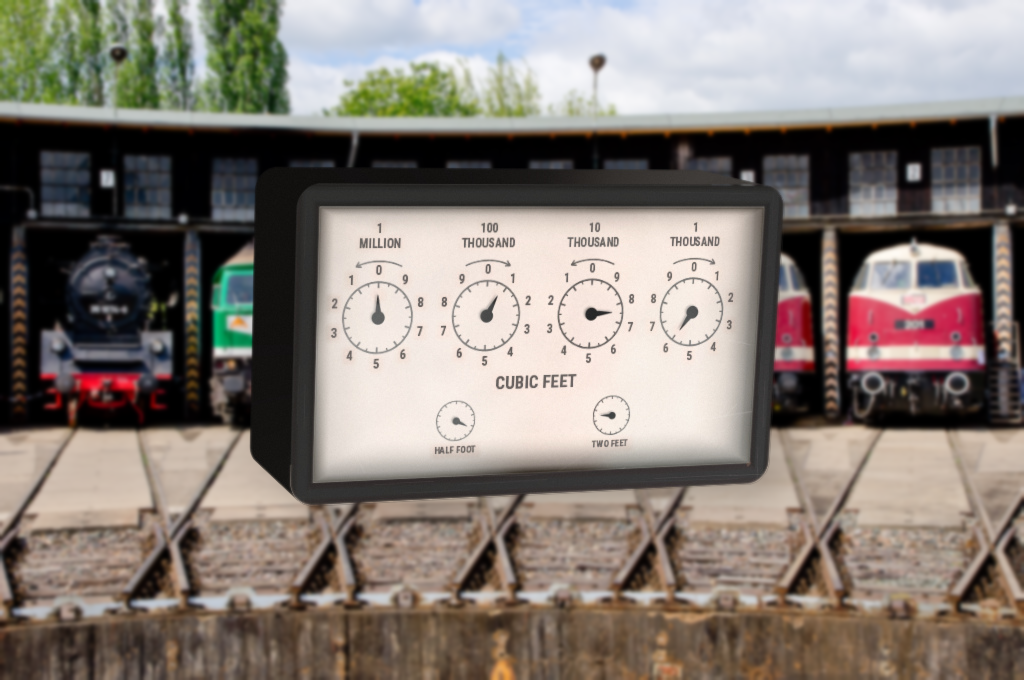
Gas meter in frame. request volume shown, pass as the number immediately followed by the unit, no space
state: 7600ft³
